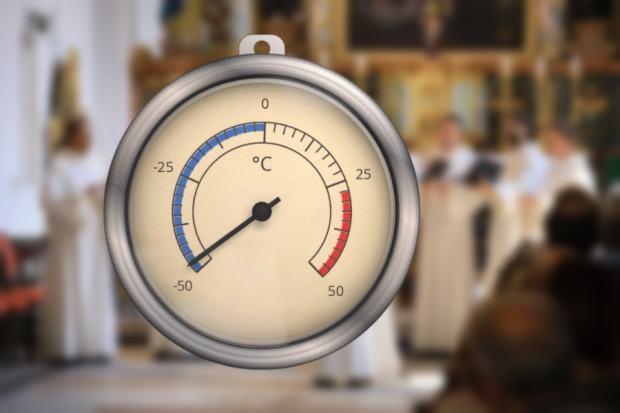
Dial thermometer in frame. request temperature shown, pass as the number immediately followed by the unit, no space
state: -47.5°C
